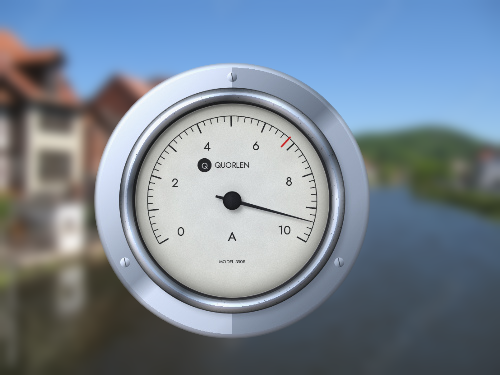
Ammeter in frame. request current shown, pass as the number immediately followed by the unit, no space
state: 9.4A
